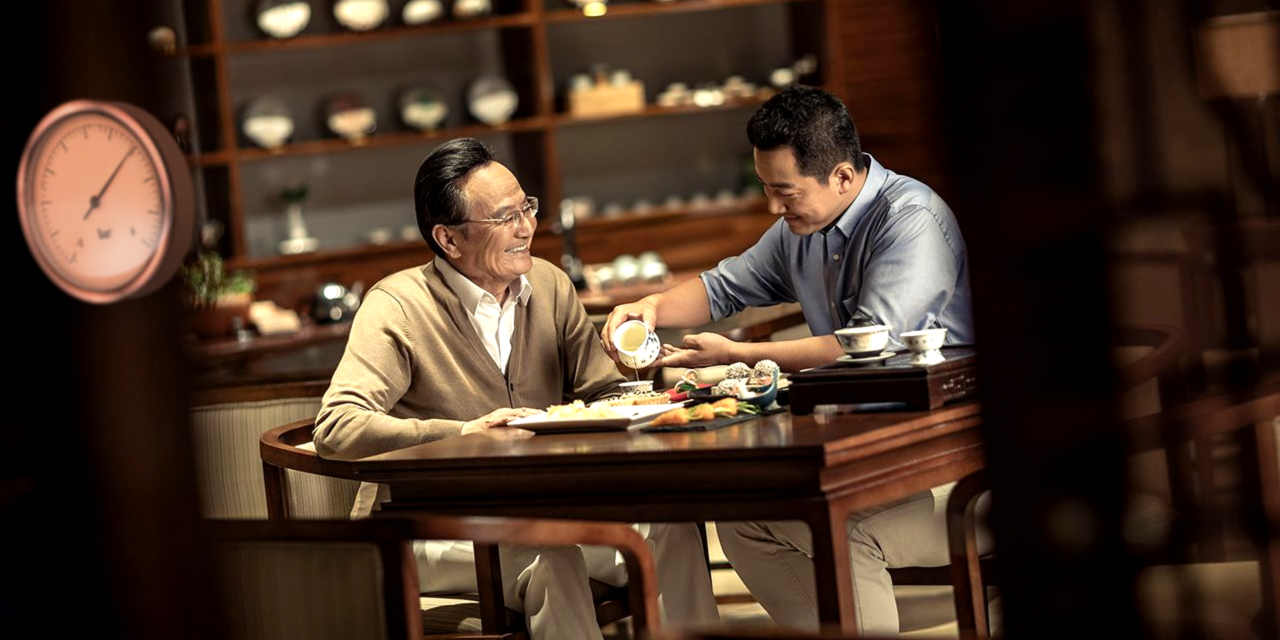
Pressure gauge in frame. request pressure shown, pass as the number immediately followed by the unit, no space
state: 6bar
